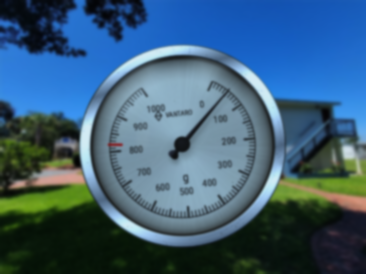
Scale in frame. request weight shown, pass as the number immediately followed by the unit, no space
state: 50g
